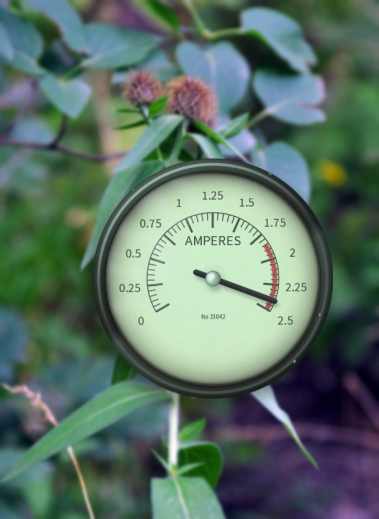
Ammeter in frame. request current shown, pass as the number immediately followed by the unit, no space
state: 2.4A
